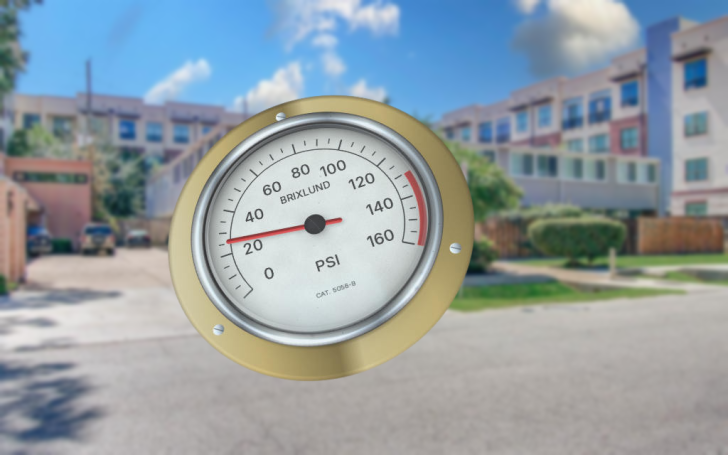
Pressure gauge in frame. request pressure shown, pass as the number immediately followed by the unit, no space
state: 25psi
